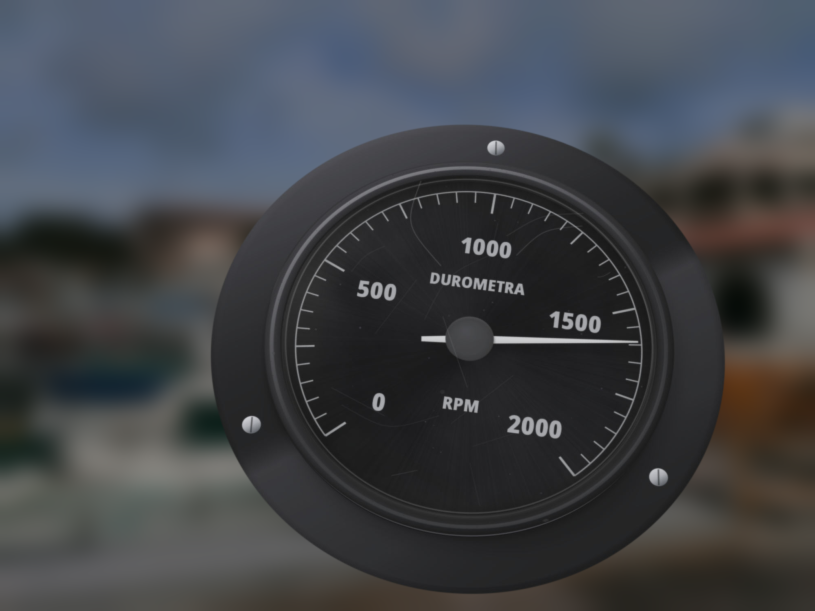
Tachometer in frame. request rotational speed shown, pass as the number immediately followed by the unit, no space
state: 1600rpm
